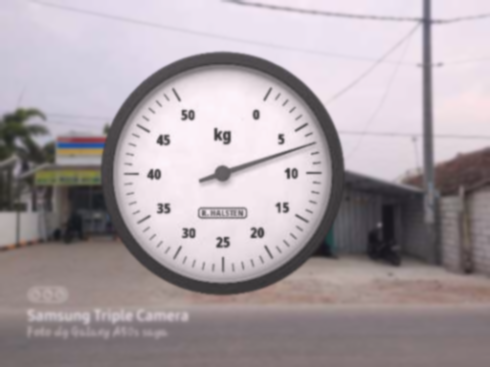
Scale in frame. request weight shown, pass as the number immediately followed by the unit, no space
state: 7kg
